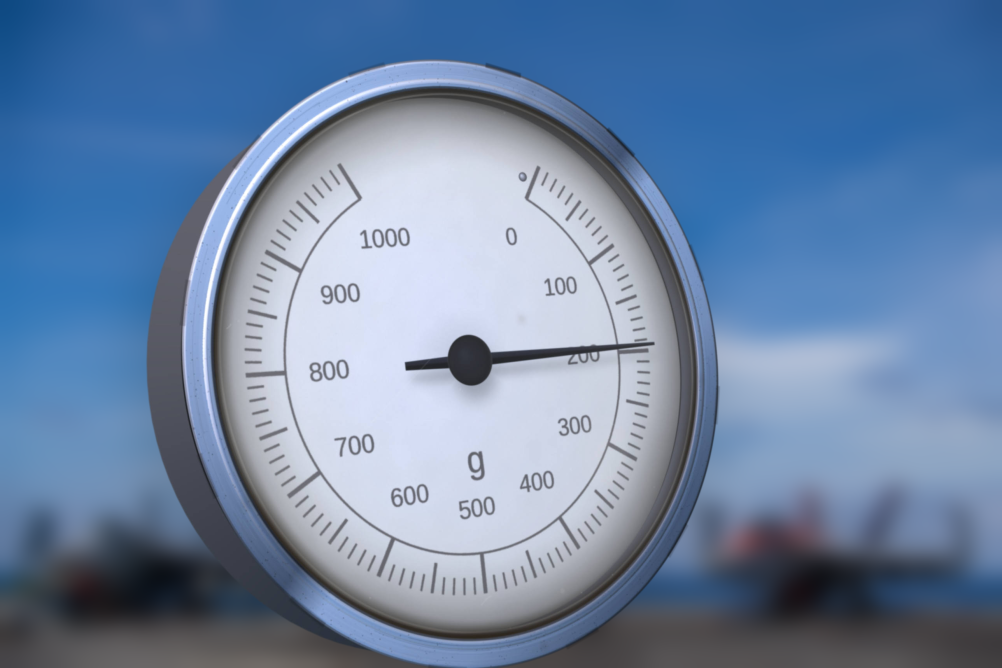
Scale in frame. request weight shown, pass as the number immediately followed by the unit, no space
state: 195g
